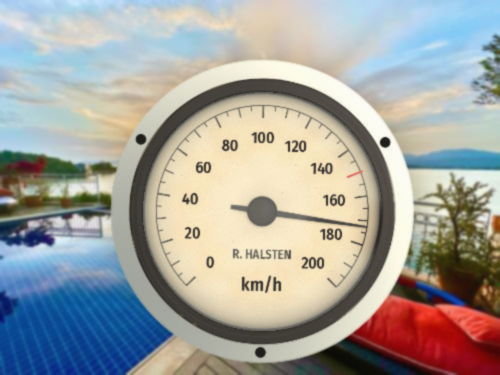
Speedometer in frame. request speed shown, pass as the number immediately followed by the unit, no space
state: 172.5km/h
